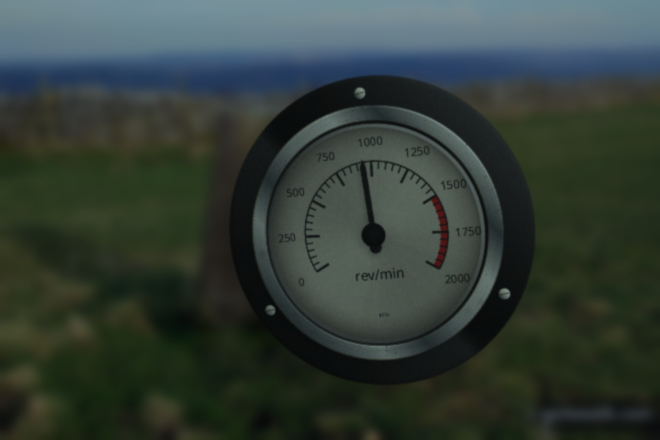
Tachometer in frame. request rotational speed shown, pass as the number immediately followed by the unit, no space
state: 950rpm
